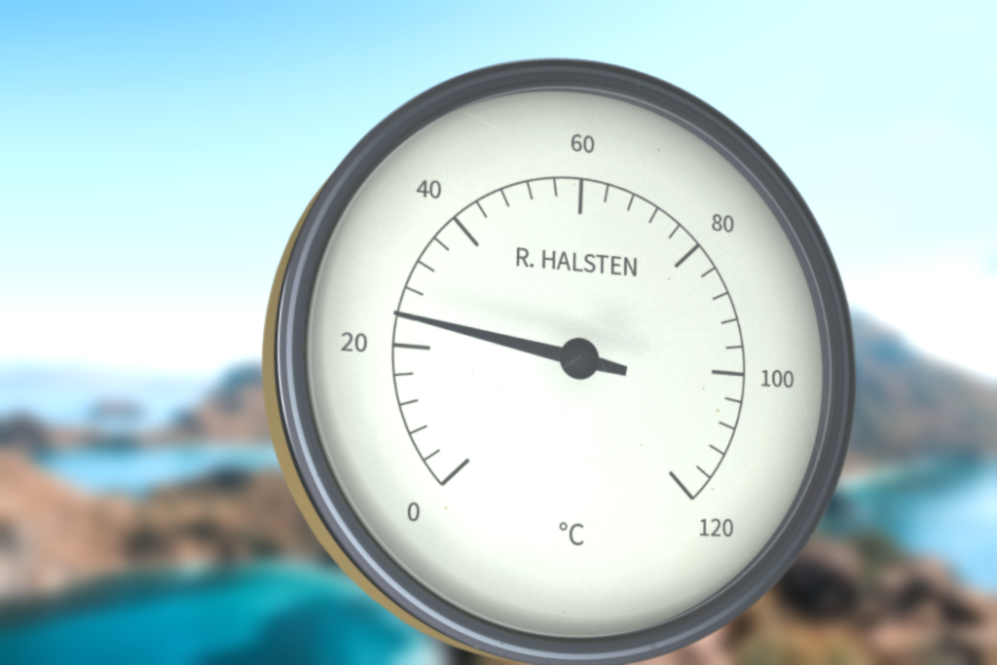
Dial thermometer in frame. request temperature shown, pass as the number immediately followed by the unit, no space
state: 24°C
